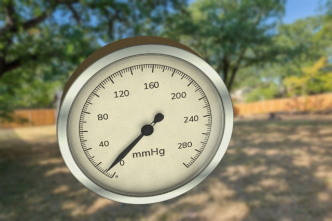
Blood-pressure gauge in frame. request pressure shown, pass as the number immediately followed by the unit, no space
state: 10mmHg
